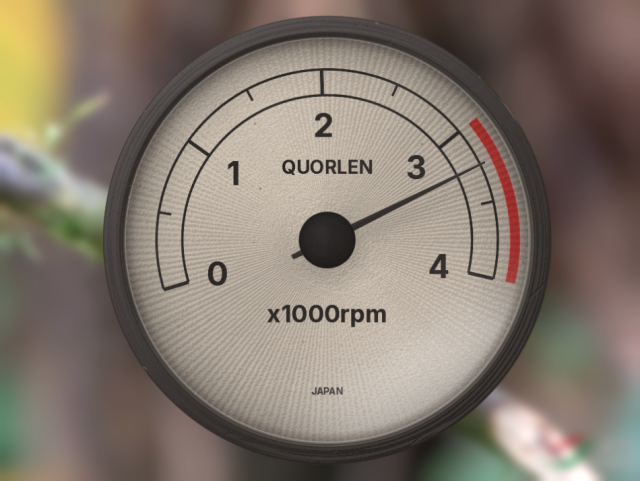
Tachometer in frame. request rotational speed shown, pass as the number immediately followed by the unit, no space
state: 3250rpm
